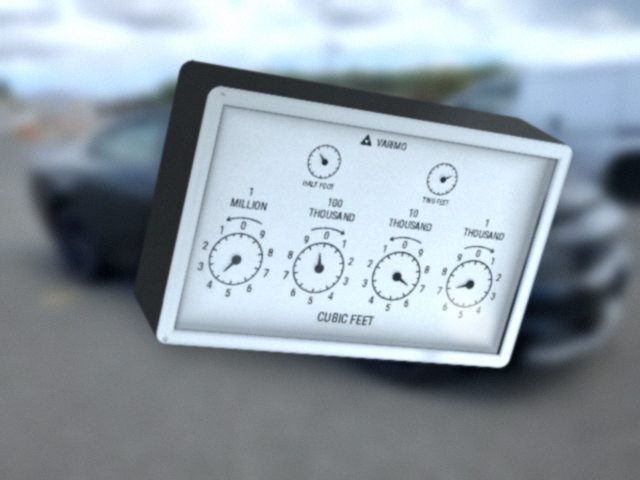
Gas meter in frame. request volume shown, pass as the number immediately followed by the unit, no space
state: 396700ft³
